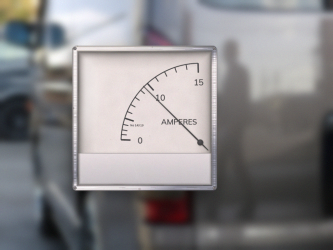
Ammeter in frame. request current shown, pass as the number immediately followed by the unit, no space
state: 9.5A
